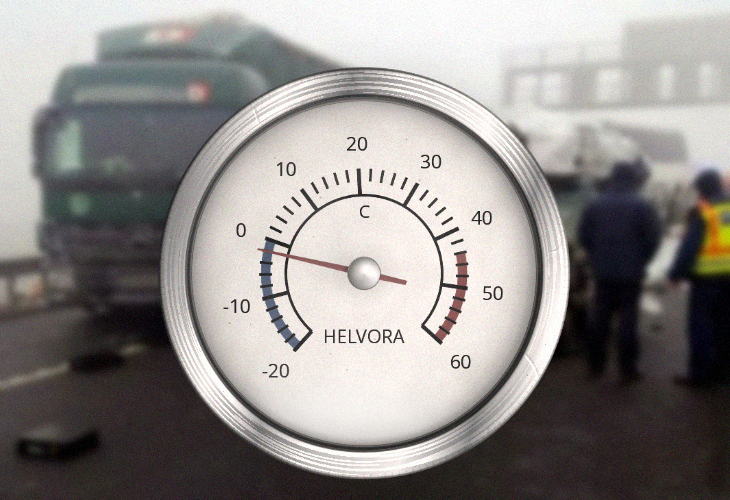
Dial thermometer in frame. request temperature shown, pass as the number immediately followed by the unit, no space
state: -2°C
